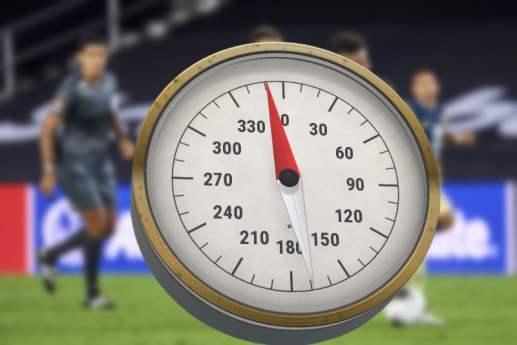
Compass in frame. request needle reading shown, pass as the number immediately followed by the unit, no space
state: 350°
